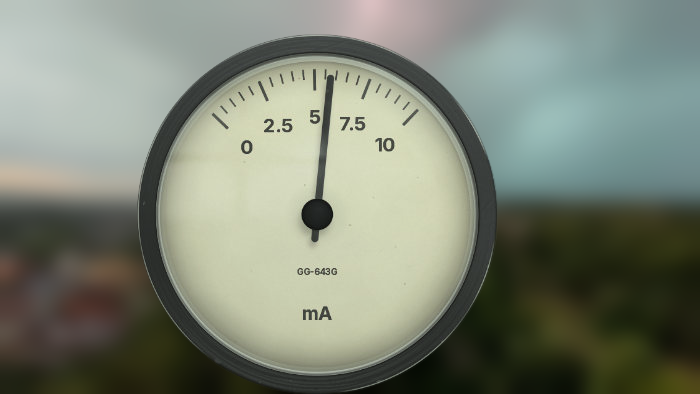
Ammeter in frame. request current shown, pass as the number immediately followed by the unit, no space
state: 5.75mA
